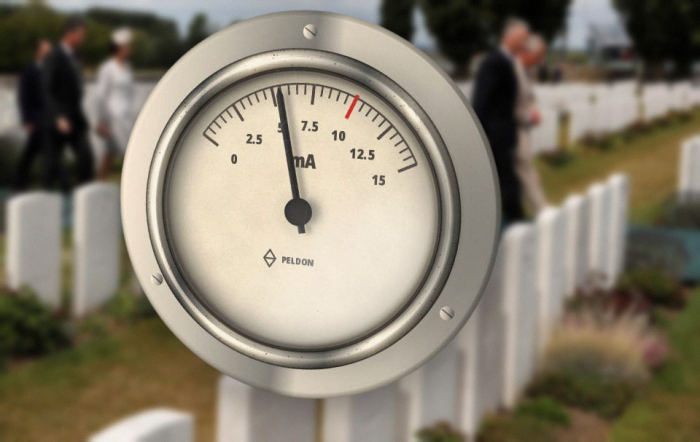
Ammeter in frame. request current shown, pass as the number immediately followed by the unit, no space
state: 5.5mA
